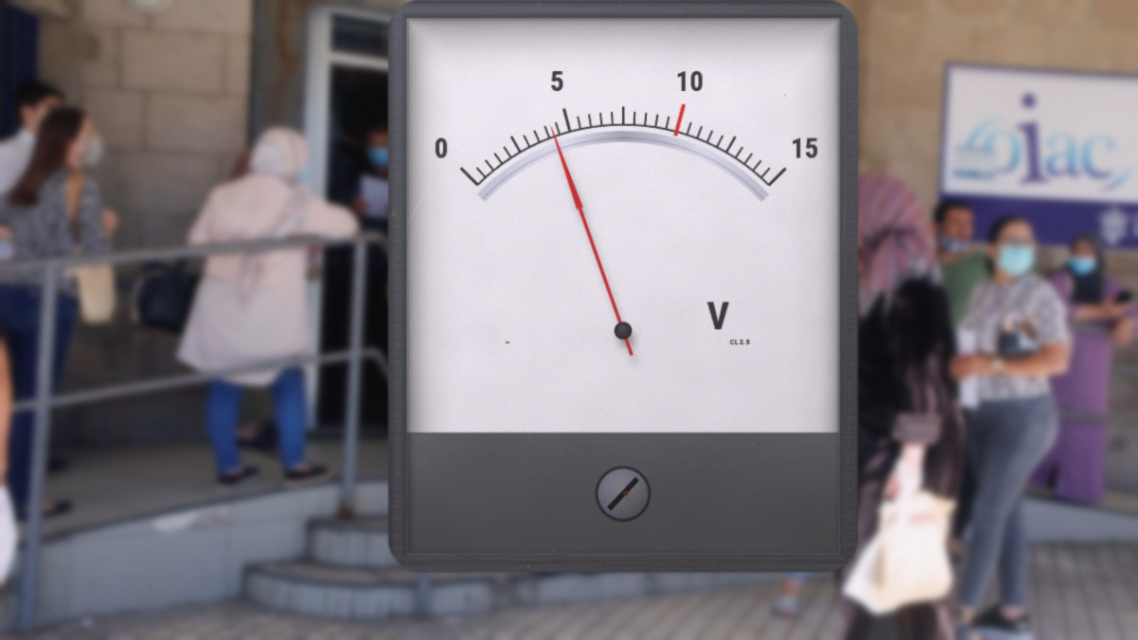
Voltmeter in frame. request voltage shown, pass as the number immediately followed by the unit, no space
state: 4.25V
